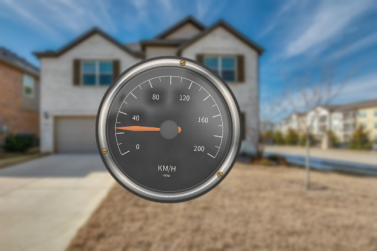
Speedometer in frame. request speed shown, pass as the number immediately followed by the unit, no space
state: 25km/h
